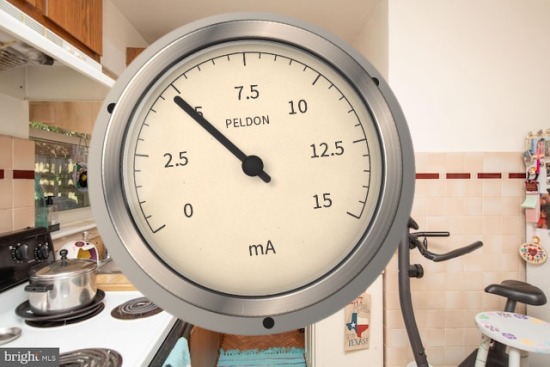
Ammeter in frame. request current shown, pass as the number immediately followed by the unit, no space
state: 4.75mA
